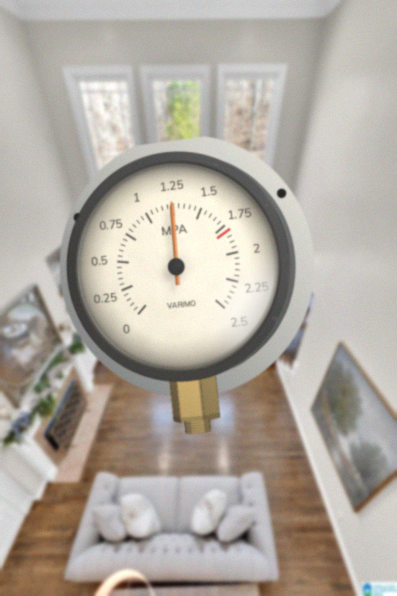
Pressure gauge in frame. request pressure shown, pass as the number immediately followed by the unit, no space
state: 1.25MPa
